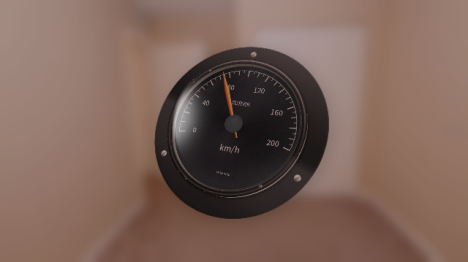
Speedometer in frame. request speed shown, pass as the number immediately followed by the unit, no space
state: 75km/h
